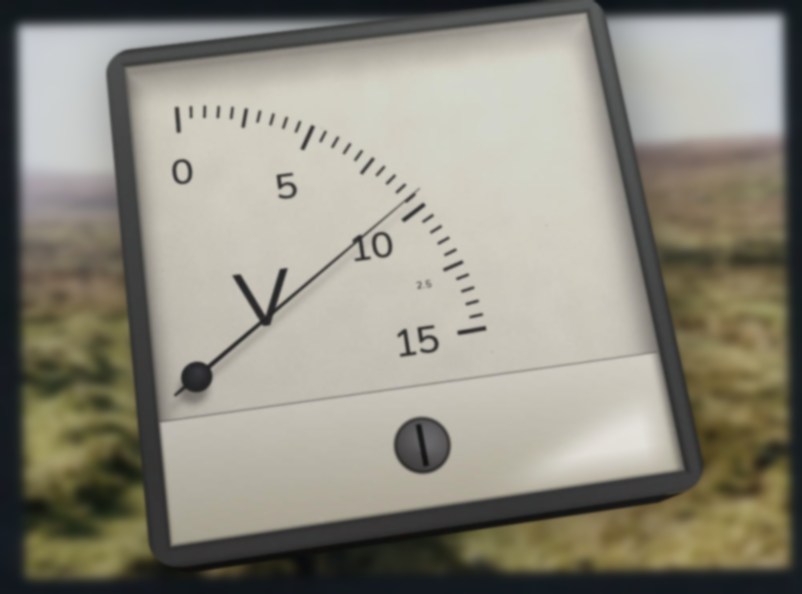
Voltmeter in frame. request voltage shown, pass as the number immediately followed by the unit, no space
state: 9.5V
